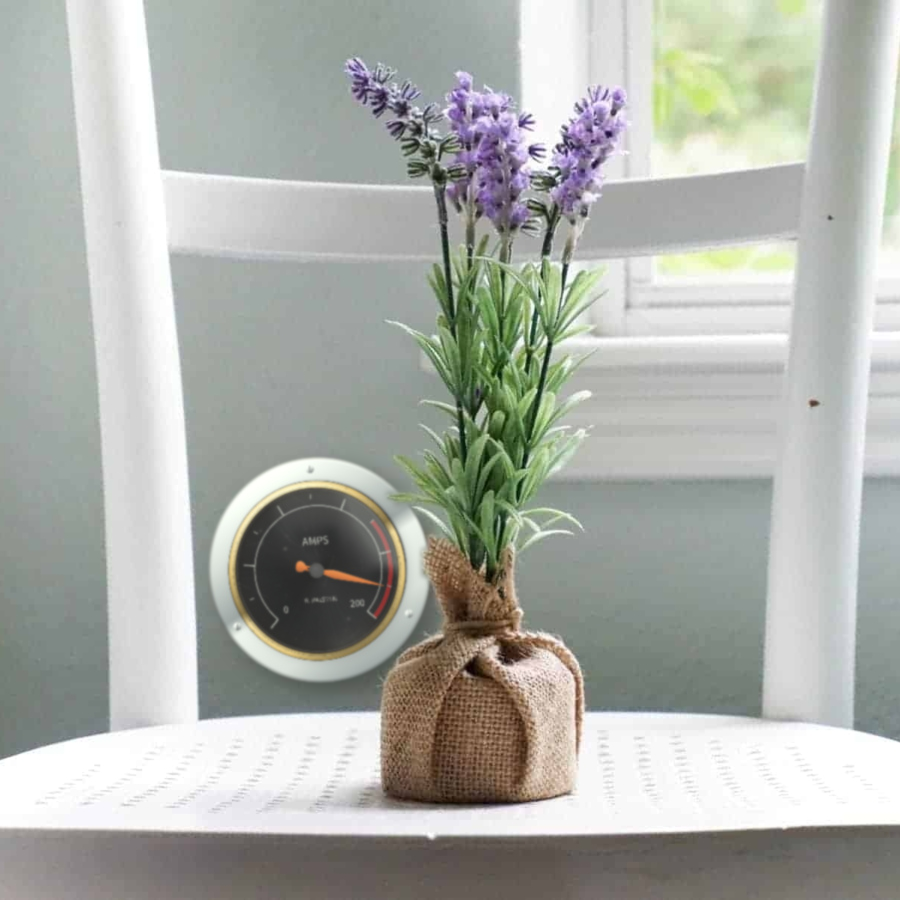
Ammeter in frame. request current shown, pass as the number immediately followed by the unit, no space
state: 180A
